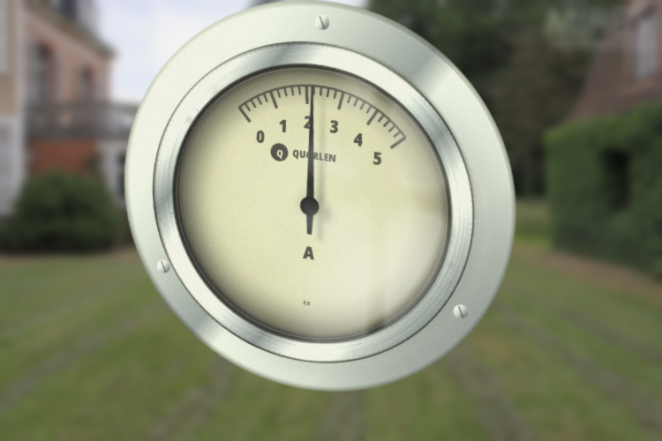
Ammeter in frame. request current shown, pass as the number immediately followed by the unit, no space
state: 2.2A
